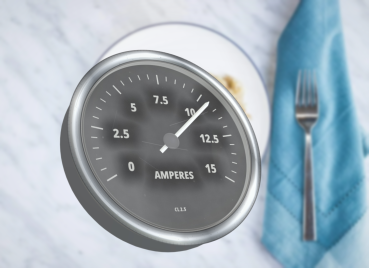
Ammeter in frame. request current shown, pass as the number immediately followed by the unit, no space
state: 10.5A
